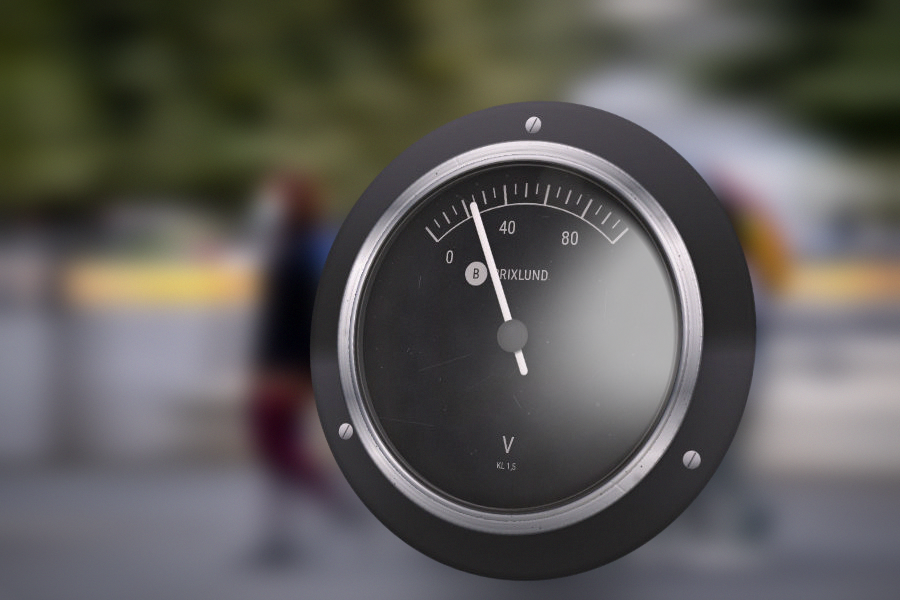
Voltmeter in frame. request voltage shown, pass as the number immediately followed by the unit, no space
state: 25V
